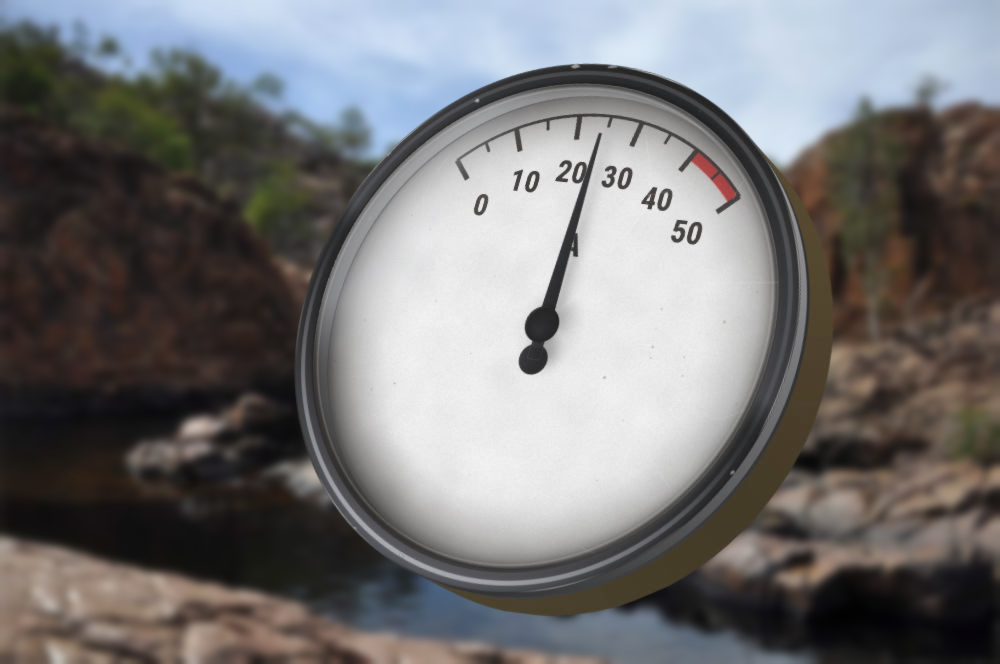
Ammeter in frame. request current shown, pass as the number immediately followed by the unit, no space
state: 25A
